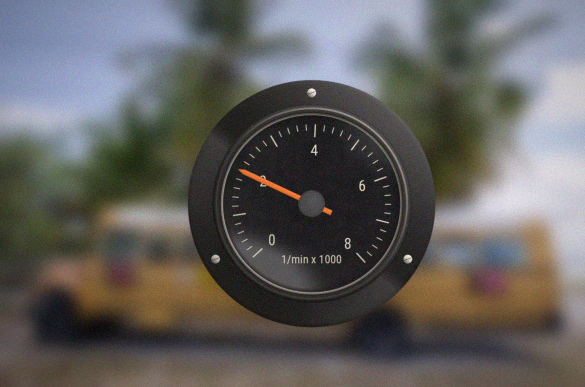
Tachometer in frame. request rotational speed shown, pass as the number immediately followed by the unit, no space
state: 2000rpm
